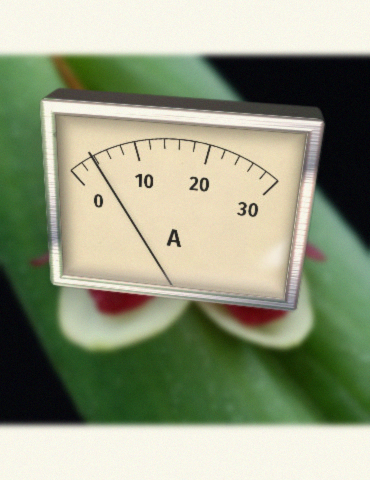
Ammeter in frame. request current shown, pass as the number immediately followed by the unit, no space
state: 4A
